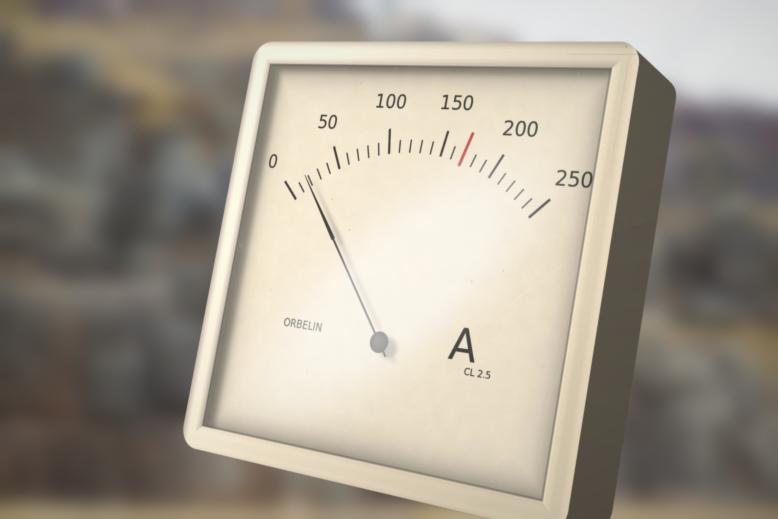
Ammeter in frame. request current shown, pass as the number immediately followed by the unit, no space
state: 20A
